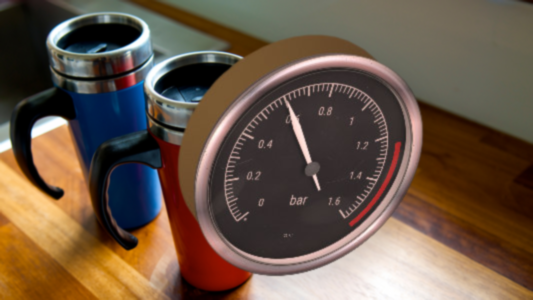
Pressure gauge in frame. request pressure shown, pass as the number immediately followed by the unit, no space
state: 0.6bar
